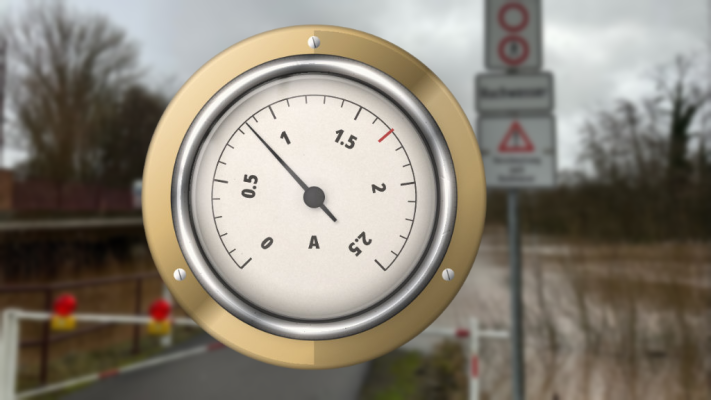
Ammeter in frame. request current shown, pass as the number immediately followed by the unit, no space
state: 0.85A
